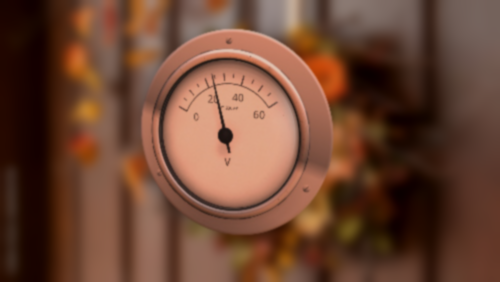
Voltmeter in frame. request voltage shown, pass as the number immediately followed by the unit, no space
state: 25V
